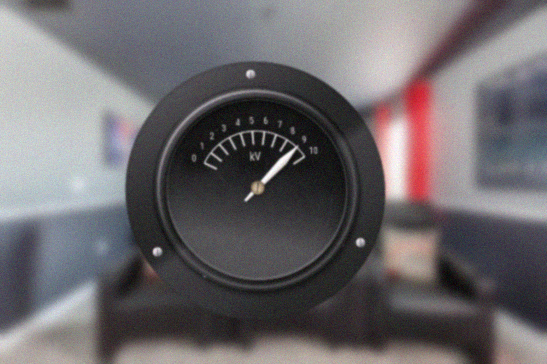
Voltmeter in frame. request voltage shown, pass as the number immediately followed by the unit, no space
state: 9kV
